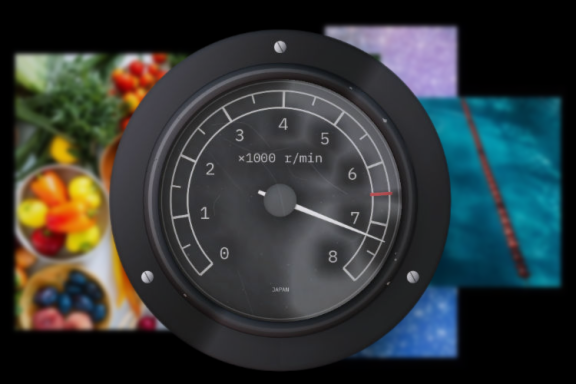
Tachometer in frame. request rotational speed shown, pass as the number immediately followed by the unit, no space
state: 7250rpm
